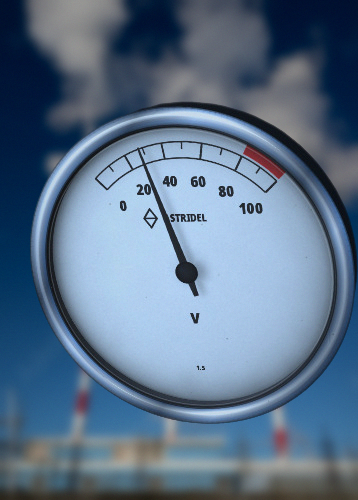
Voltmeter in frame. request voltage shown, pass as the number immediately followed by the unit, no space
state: 30V
